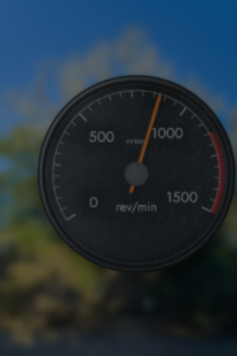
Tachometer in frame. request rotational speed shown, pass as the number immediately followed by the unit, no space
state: 875rpm
